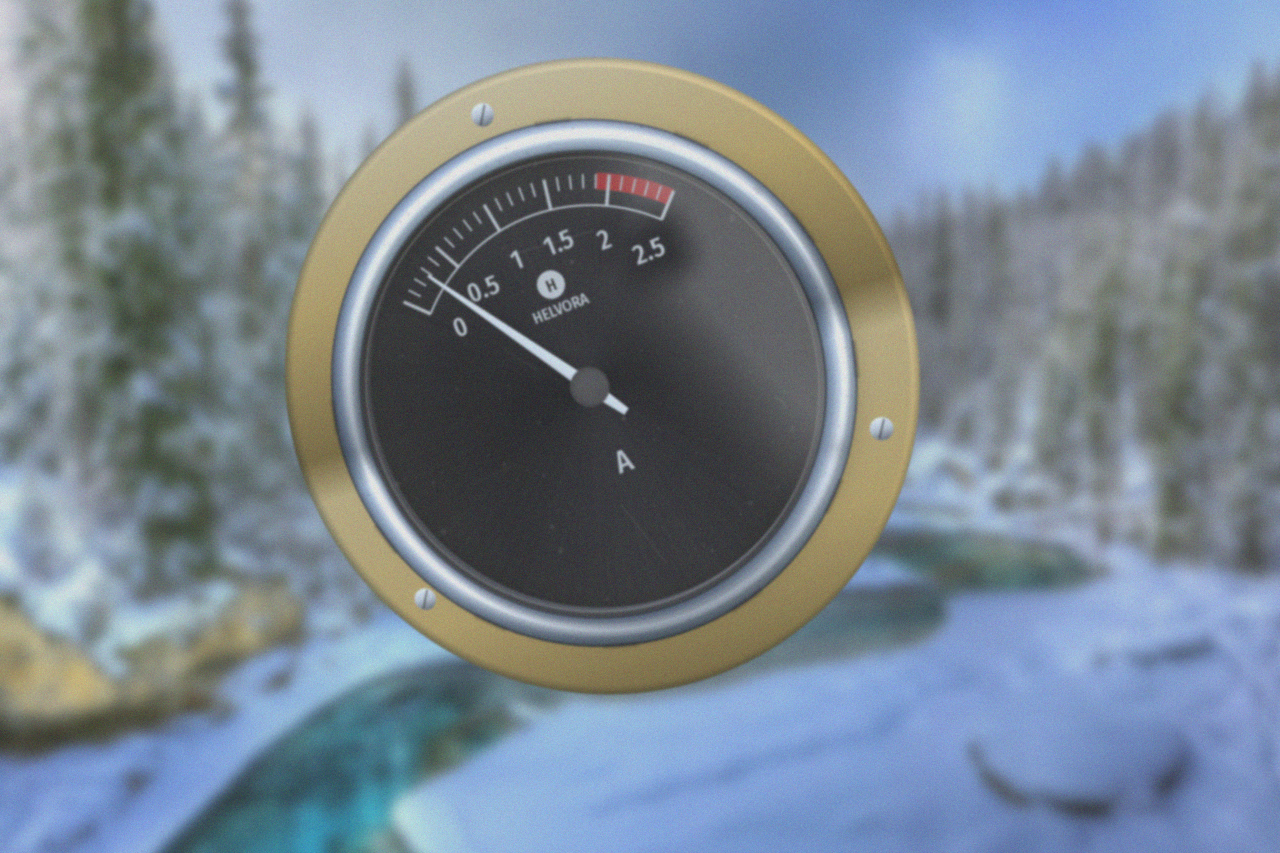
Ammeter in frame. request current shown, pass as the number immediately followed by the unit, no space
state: 0.3A
